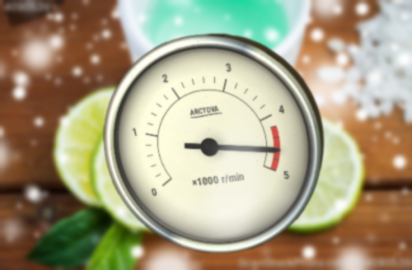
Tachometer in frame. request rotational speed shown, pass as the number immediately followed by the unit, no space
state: 4600rpm
